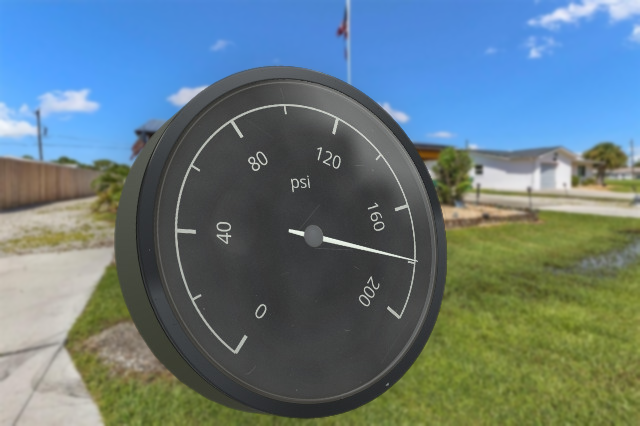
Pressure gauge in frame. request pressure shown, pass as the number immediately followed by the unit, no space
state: 180psi
